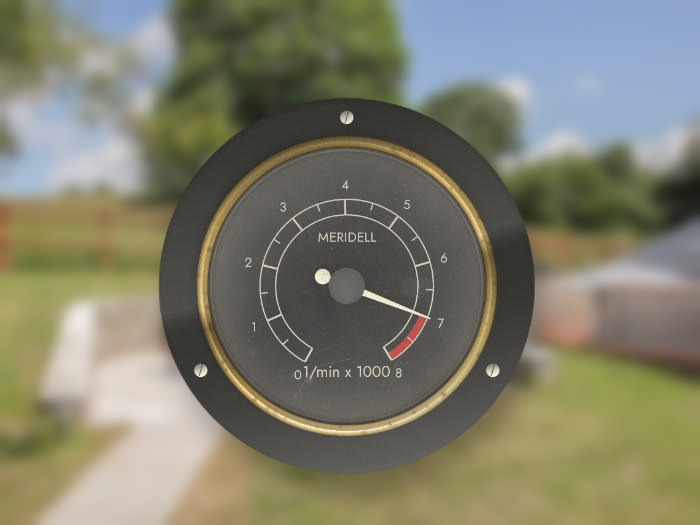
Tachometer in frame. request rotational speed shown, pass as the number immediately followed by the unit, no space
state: 7000rpm
